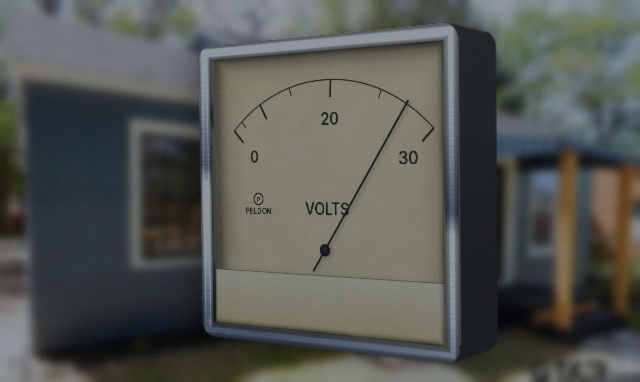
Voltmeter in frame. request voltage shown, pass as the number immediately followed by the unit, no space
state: 27.5V
